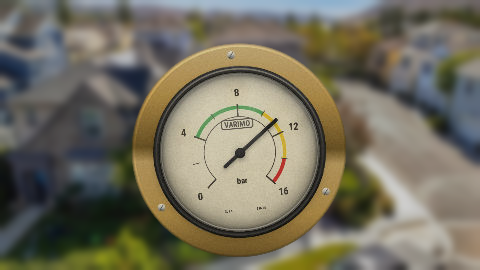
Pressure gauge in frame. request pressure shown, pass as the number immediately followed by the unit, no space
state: 11bar
